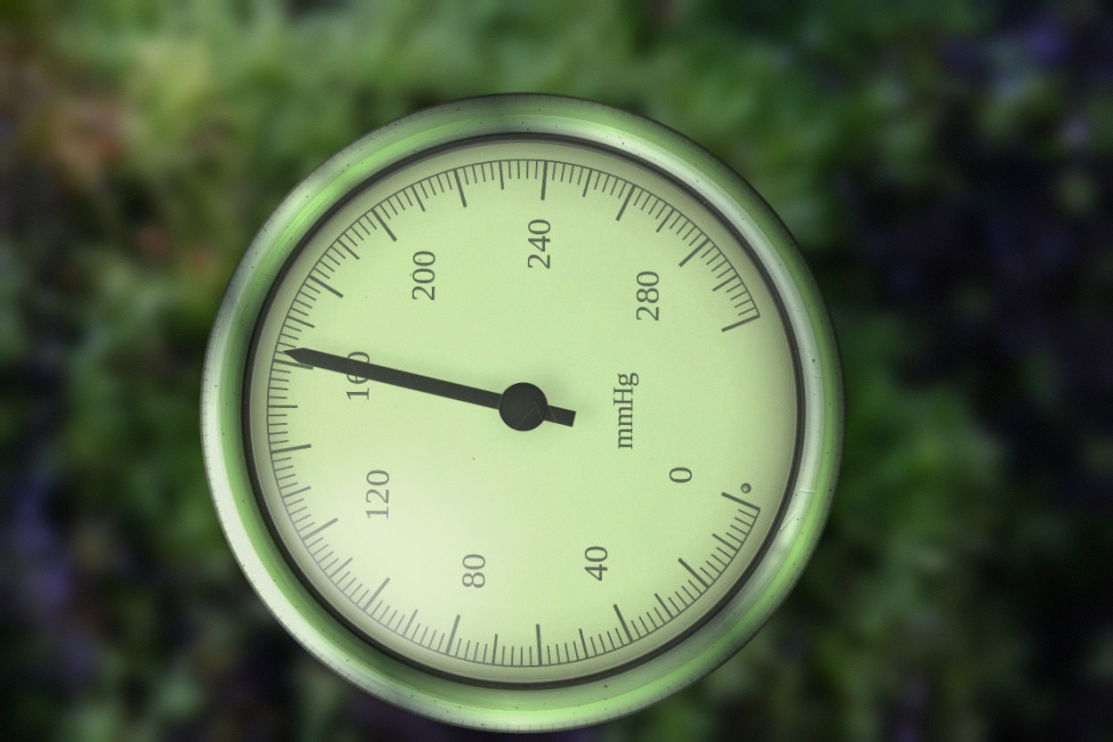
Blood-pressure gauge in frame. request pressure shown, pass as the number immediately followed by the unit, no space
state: 162mmHg
